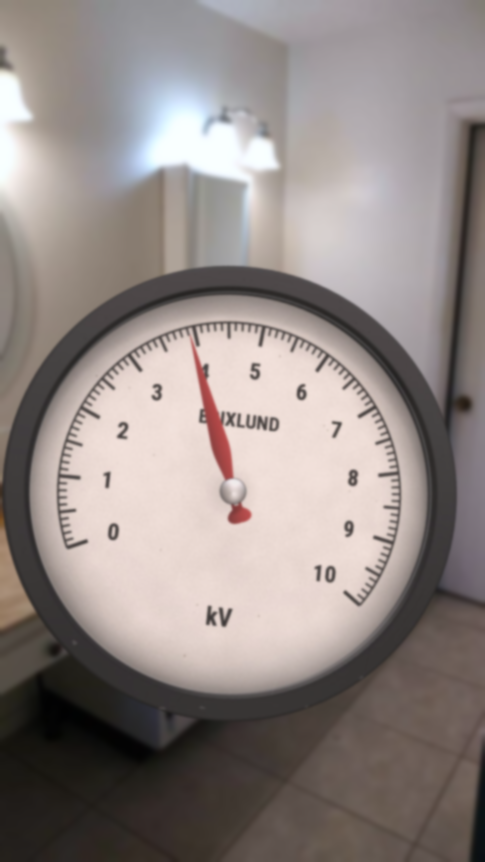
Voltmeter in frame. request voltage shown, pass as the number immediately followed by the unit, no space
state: 3.9kV
